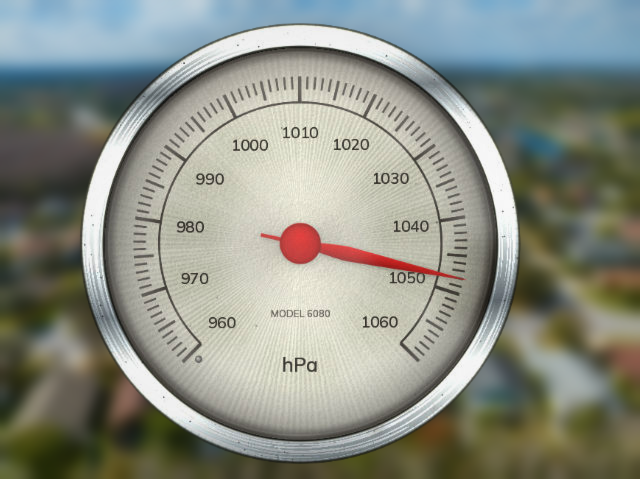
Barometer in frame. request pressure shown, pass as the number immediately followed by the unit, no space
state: 1048hPa
